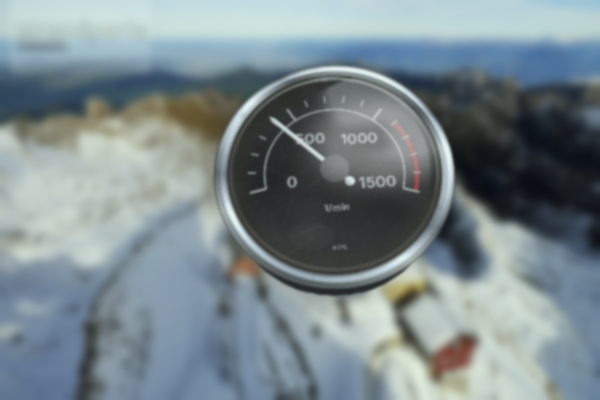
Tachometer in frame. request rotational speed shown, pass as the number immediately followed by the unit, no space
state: 400rpm
